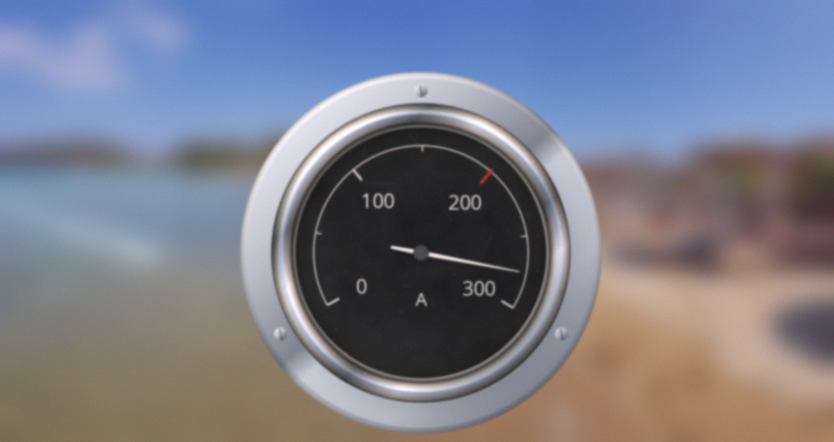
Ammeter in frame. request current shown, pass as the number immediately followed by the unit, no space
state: 275A
